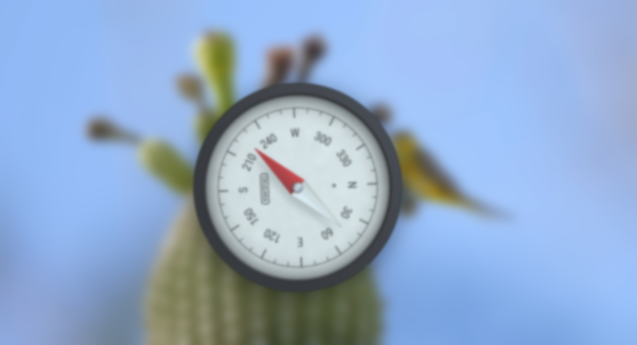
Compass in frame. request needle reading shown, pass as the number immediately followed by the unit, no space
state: 225°
